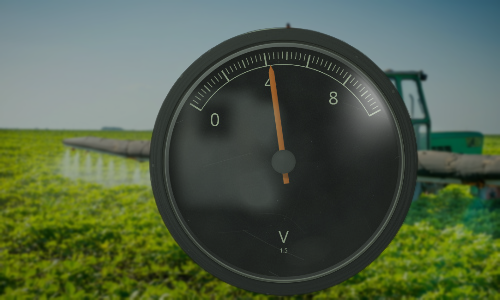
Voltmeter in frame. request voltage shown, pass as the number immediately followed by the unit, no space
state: 4.2V
